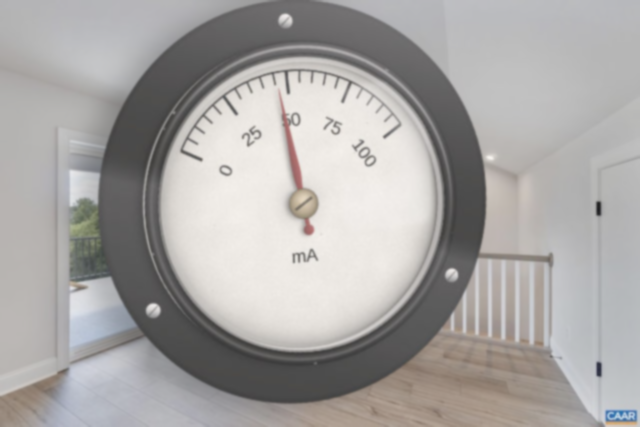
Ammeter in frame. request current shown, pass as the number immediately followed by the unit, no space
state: 45mA
